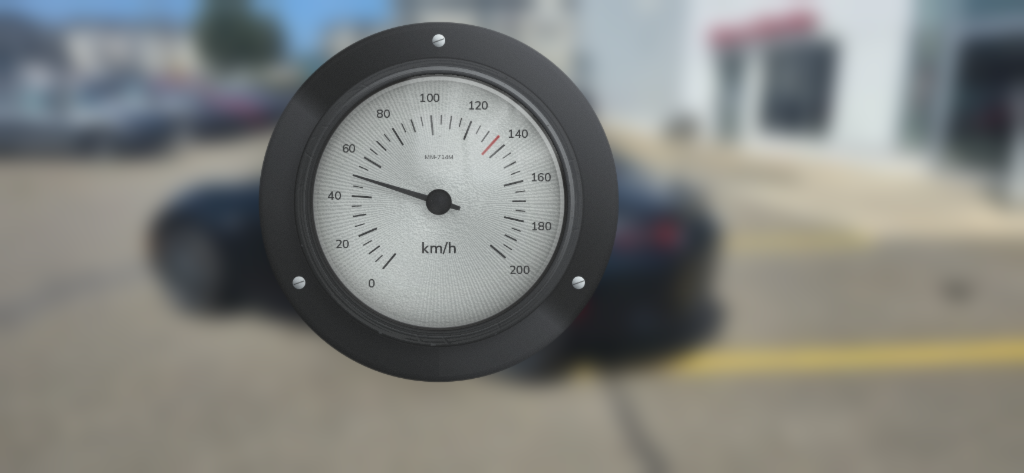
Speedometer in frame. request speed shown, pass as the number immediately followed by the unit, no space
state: 50km/h
